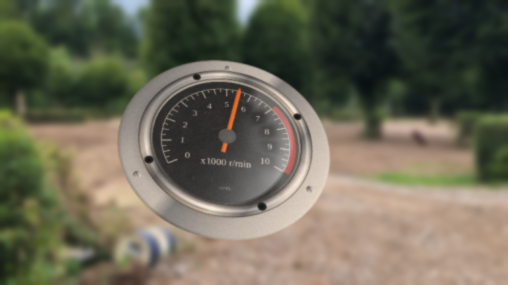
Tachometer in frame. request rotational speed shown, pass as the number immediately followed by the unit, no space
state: 5500rpm
